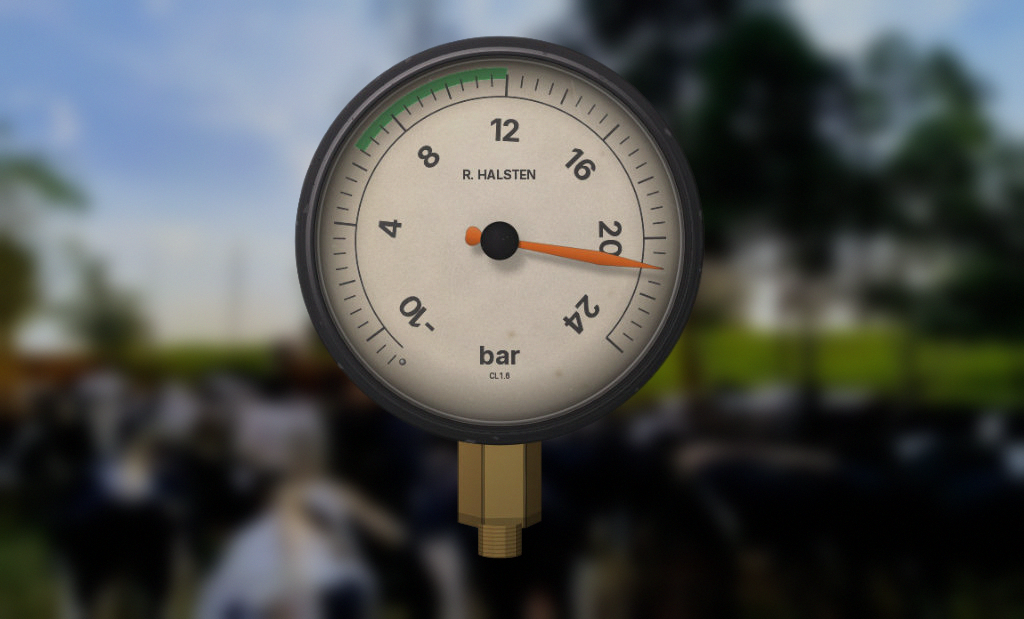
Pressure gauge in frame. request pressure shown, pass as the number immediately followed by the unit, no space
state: 21bar
